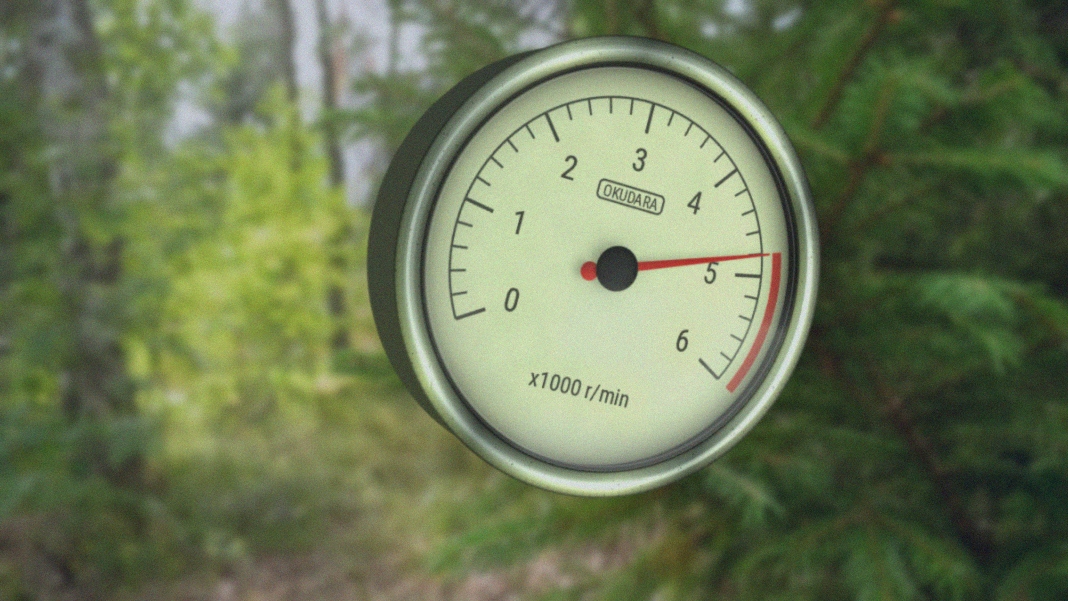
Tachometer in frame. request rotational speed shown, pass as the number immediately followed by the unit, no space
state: 4800rpm
